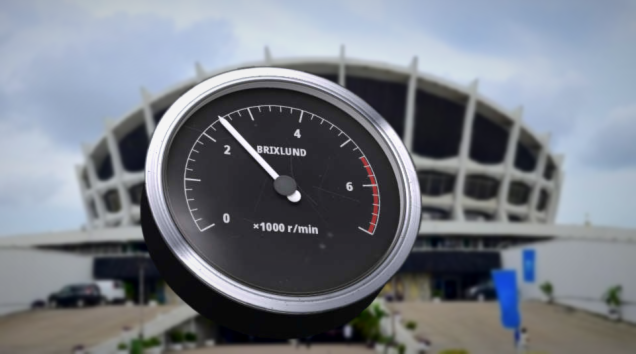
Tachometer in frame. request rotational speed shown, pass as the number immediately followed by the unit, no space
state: 2400rpm
